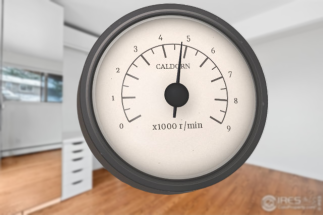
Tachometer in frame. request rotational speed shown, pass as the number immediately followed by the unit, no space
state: 4750rpm
